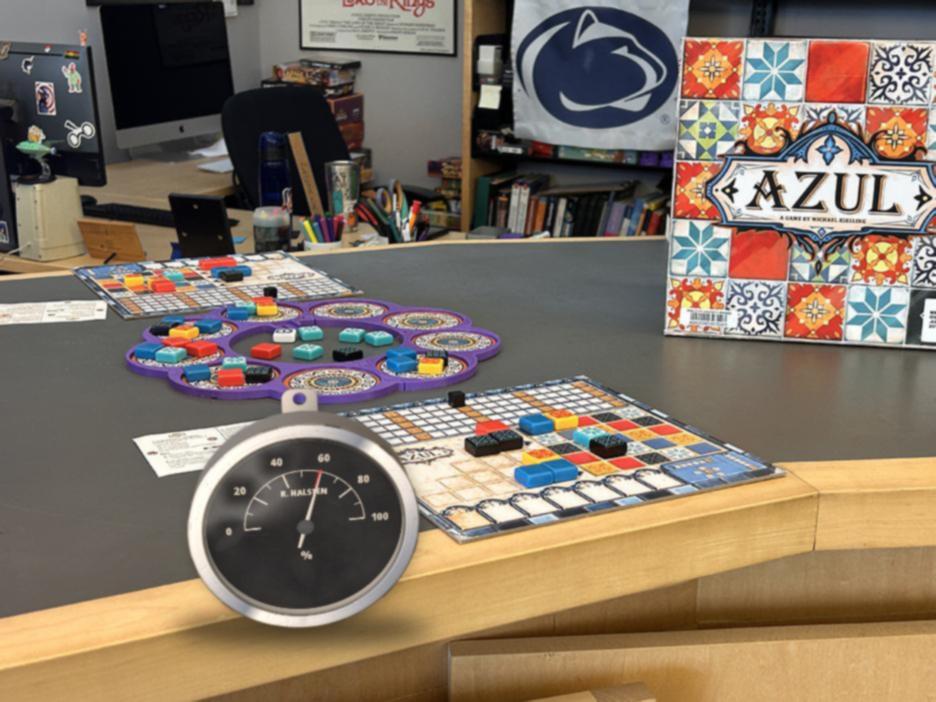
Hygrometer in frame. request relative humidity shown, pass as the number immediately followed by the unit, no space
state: 60%
